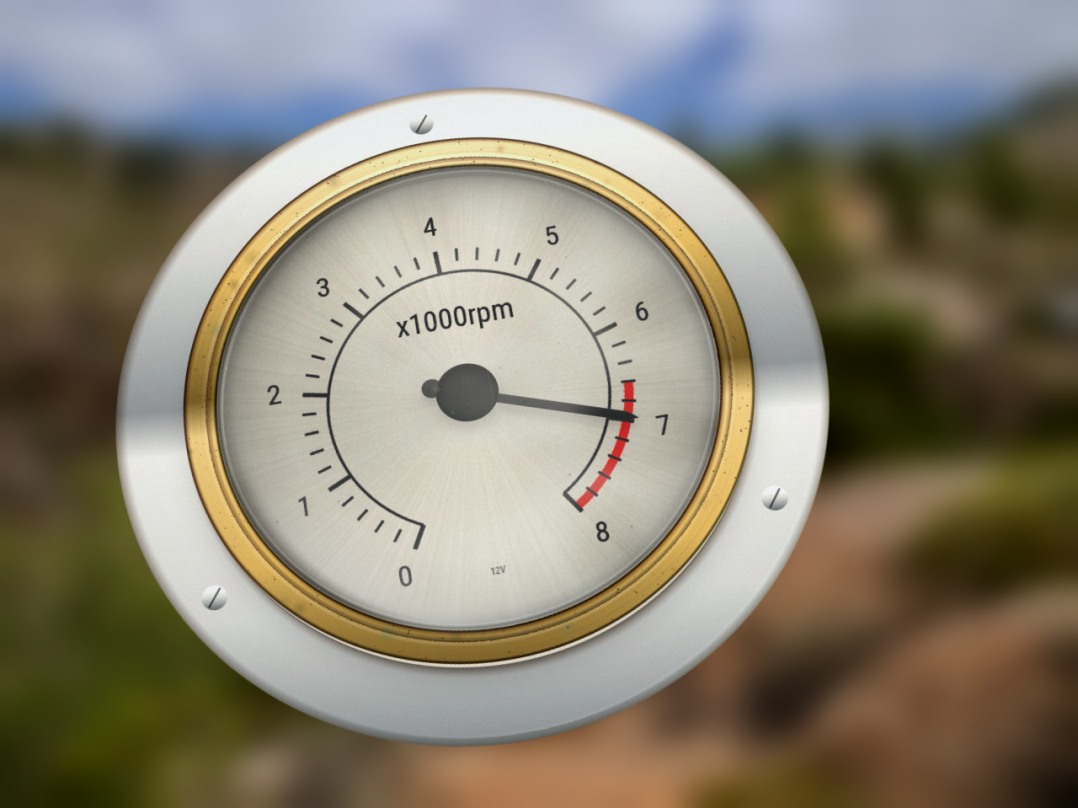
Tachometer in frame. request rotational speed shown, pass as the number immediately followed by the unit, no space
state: 7000rpm
